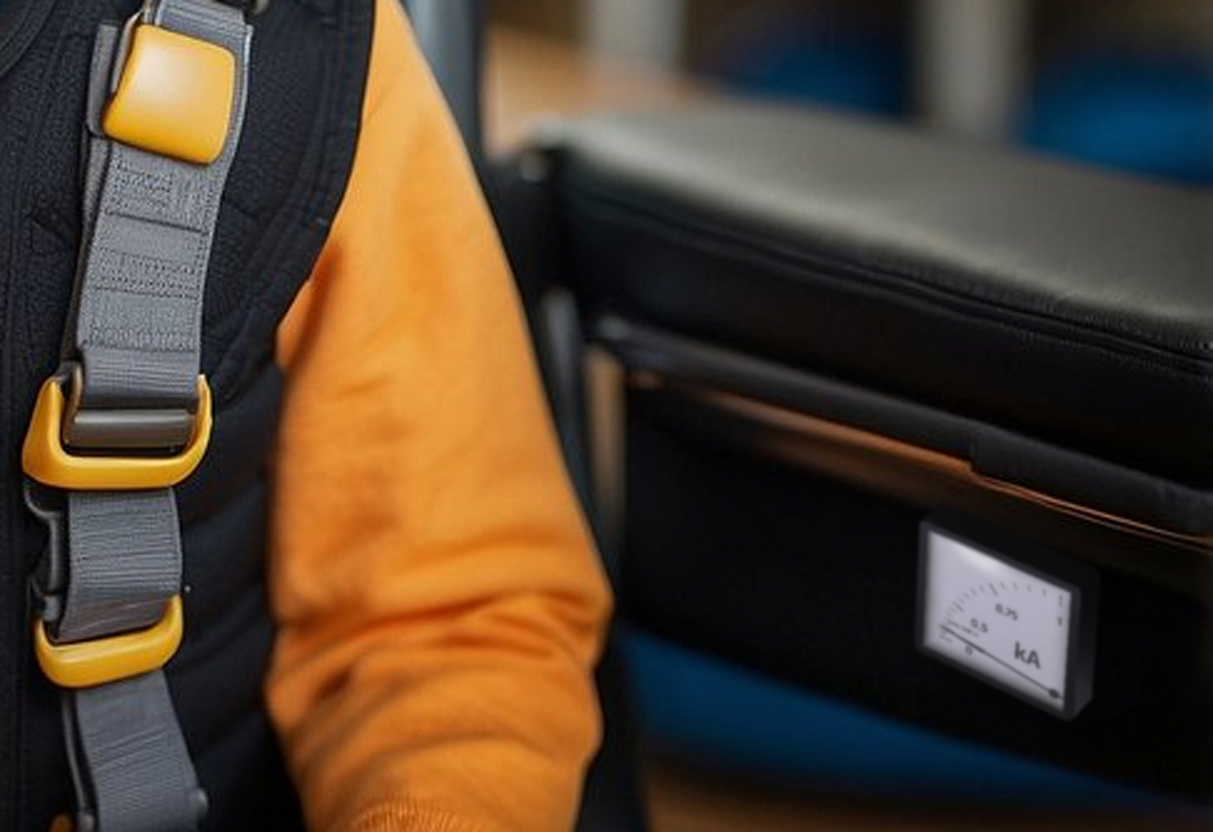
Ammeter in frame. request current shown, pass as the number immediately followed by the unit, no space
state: 0.25kA
